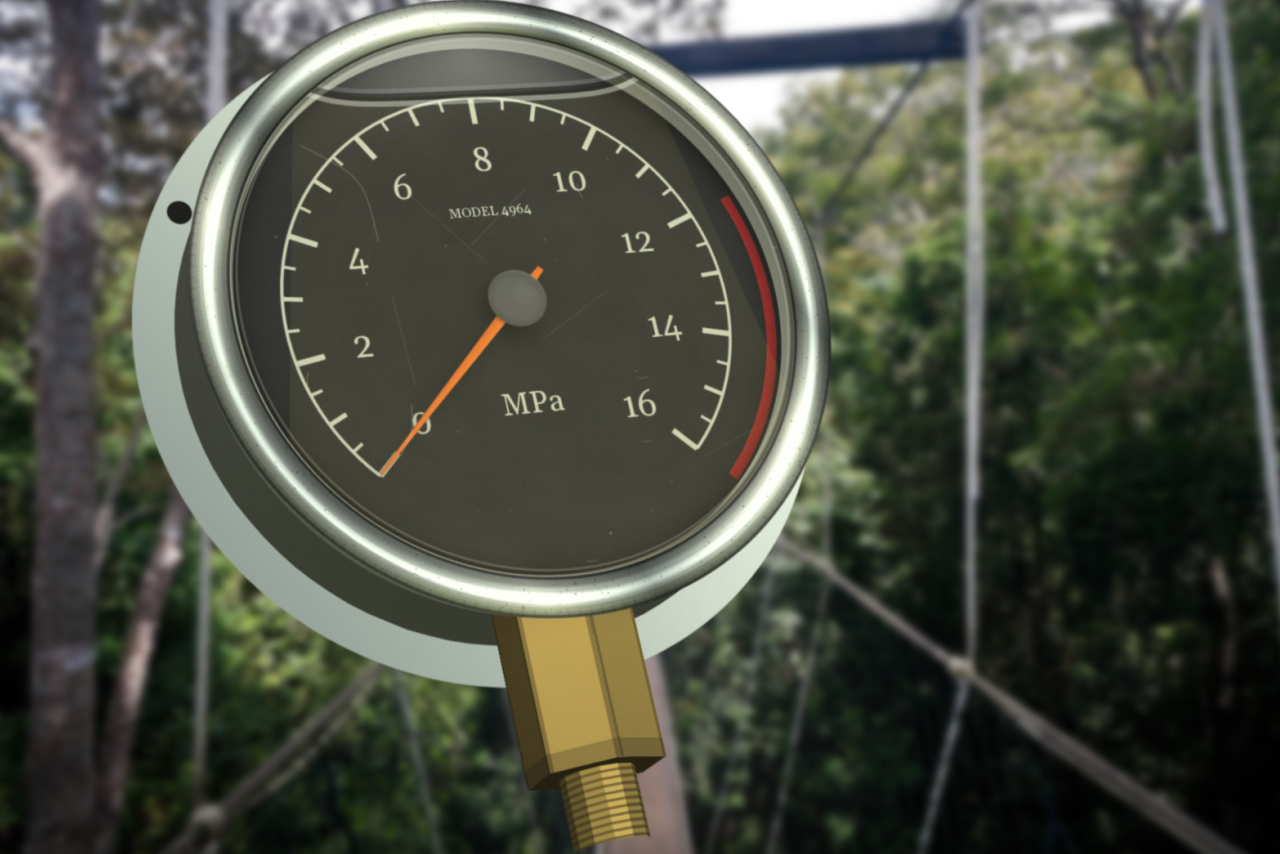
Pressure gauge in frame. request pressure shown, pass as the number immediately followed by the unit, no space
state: 0MPa
